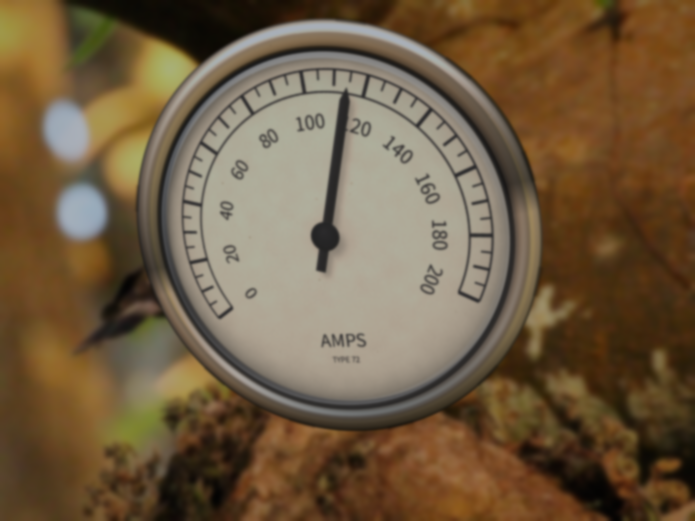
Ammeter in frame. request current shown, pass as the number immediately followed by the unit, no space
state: 115A
